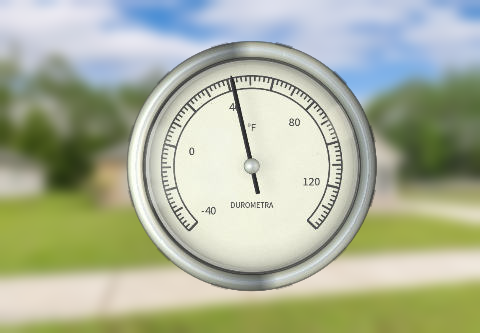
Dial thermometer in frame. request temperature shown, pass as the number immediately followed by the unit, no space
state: 42°F
